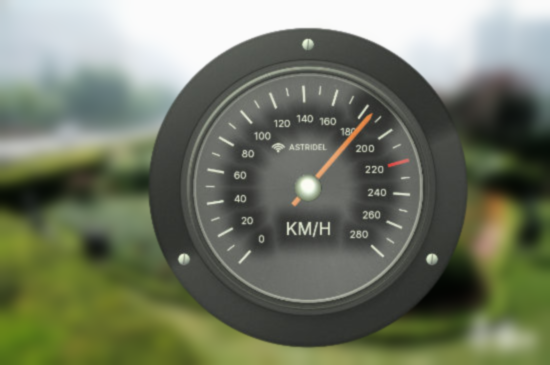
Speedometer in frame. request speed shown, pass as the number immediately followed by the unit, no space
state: 185km/h
